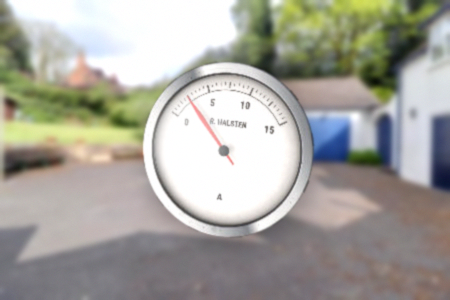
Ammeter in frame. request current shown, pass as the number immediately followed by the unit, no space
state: 2.5A
